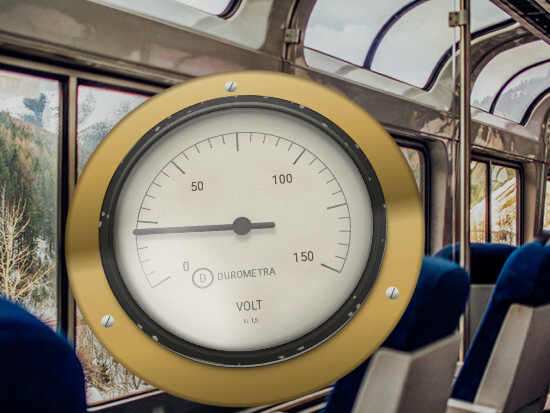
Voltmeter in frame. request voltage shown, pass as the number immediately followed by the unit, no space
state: 20V
